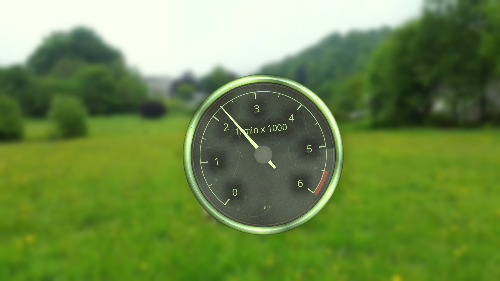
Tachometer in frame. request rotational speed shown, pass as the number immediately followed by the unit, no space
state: 2250rpm
